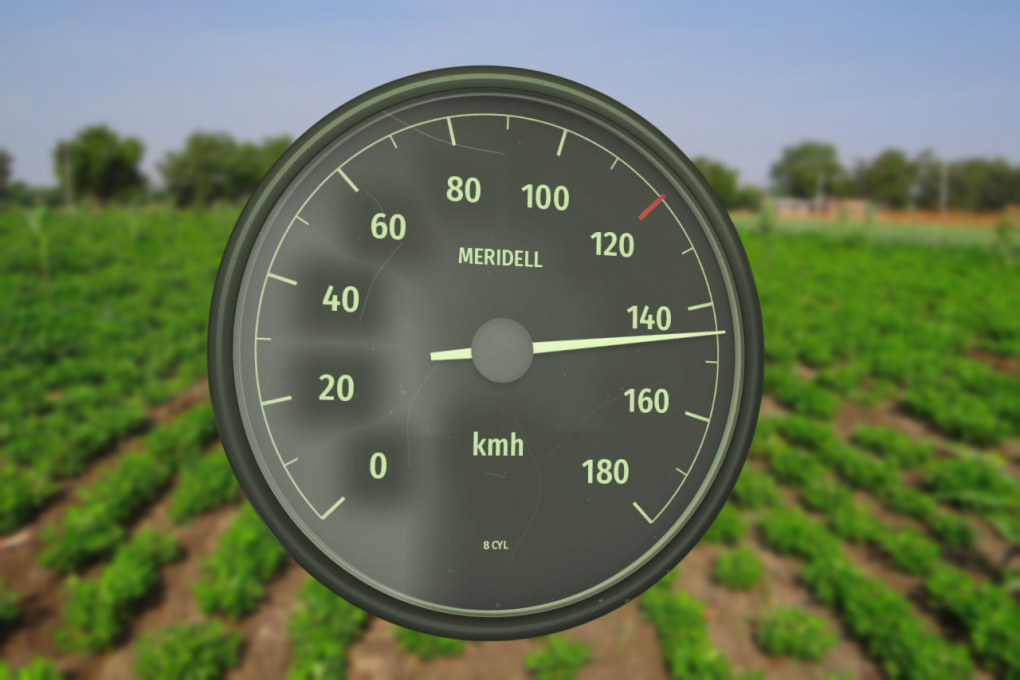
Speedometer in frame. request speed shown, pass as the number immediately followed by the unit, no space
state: 145km/h
